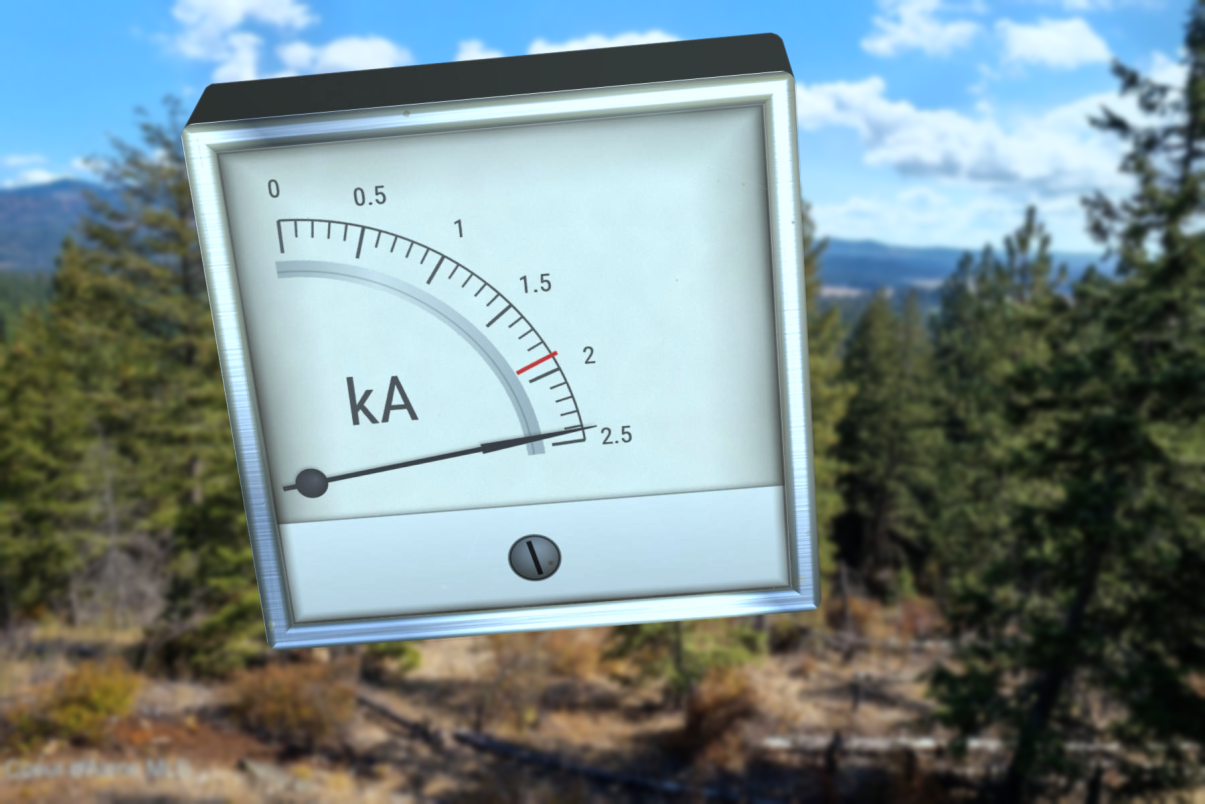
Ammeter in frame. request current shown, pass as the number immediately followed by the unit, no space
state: 2.4kA
